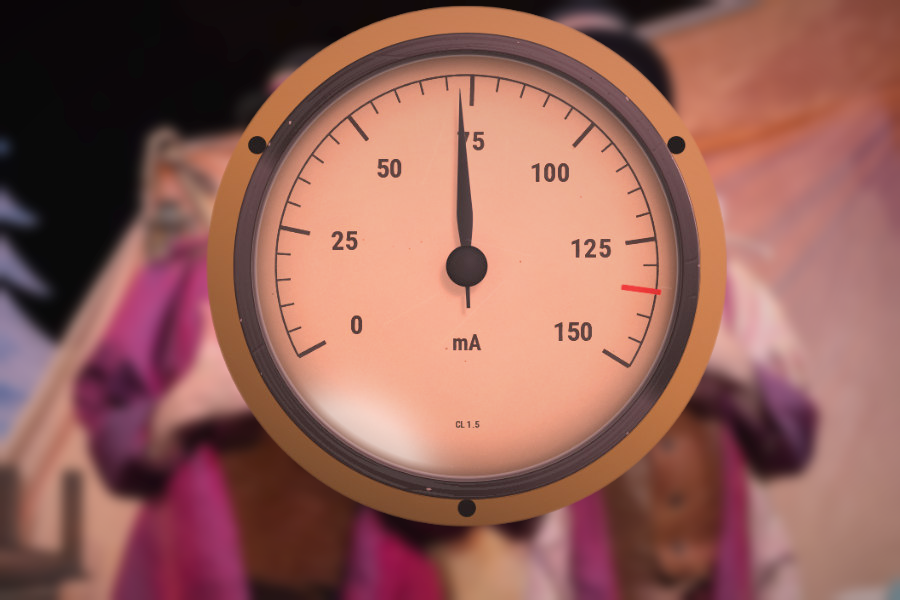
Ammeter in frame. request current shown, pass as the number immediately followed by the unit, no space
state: 72.5mA
